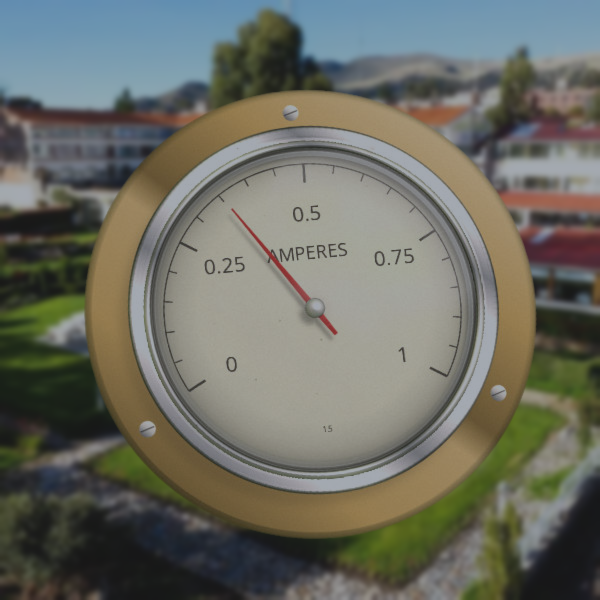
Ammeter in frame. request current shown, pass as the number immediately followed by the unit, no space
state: 0.35A
